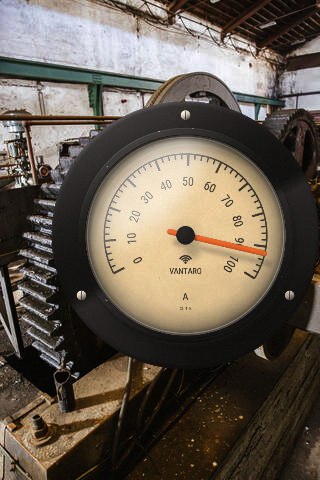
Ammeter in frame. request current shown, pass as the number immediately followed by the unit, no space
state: 92A
